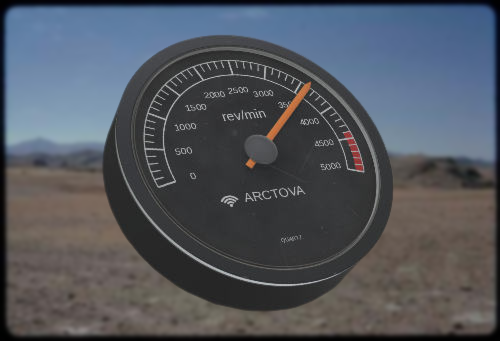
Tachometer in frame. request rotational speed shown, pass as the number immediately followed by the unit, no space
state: 3600rpm
